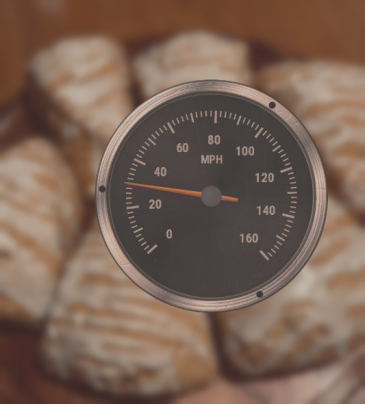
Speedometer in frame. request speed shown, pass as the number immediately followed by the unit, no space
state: 30mph
